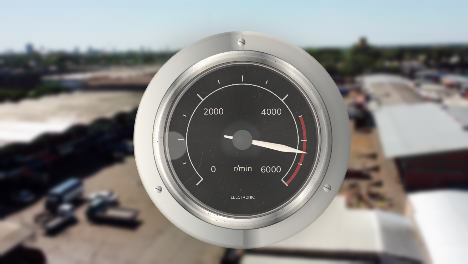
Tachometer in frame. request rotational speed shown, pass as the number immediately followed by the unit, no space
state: 5250rpm
